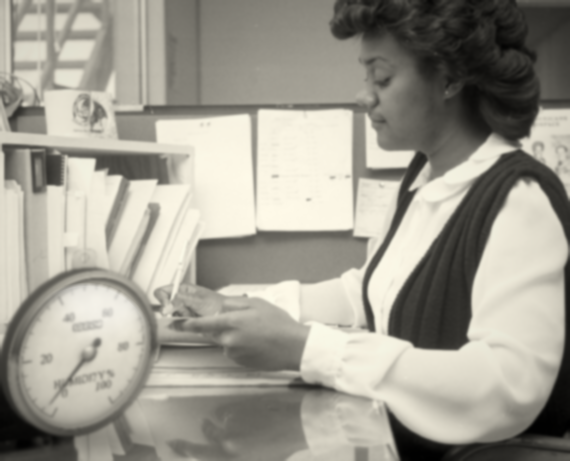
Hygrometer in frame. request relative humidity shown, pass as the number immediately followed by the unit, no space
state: 4%
